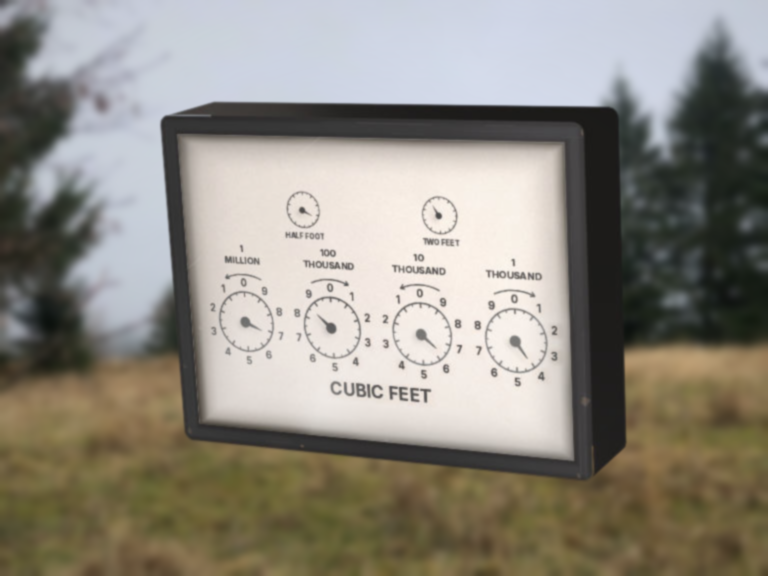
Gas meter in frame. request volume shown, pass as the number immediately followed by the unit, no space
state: 686400ft³
